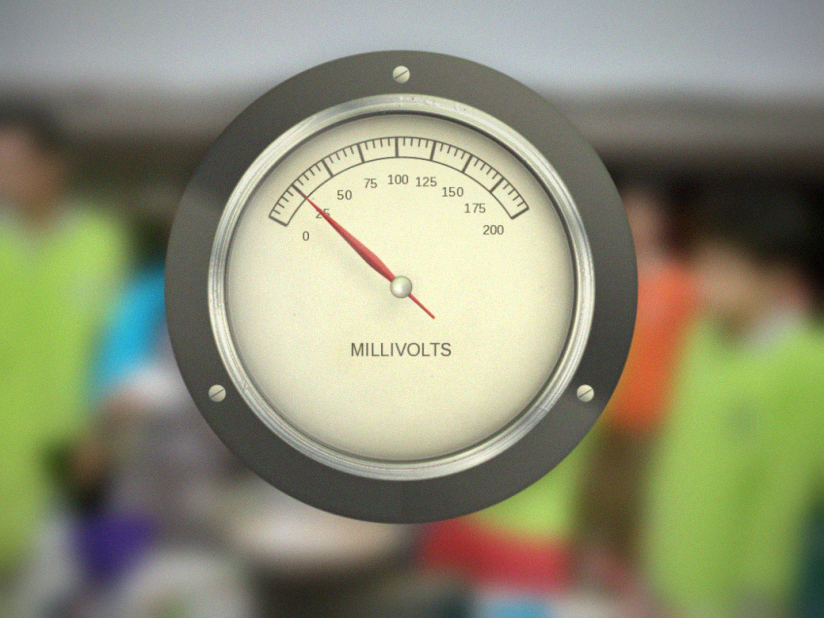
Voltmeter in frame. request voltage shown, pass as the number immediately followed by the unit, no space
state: 25mV
